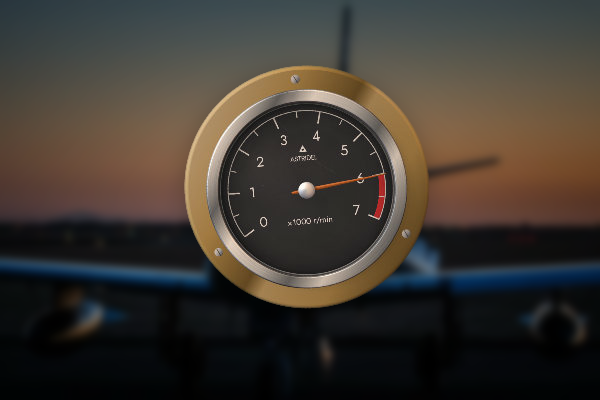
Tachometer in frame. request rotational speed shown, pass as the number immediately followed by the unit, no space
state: 6000rpm
